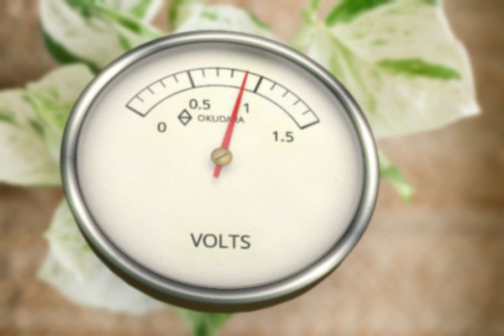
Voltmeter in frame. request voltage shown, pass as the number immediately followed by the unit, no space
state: 0.9V
